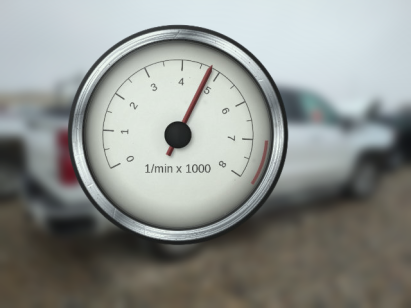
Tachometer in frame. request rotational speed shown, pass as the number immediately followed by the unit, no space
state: 4750rpm
